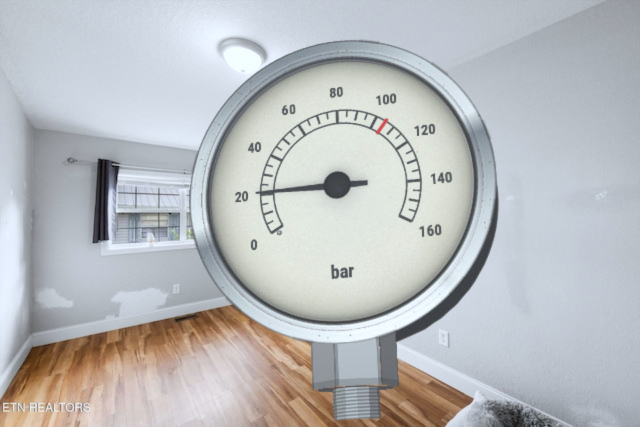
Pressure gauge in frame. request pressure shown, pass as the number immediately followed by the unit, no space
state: 20bar
